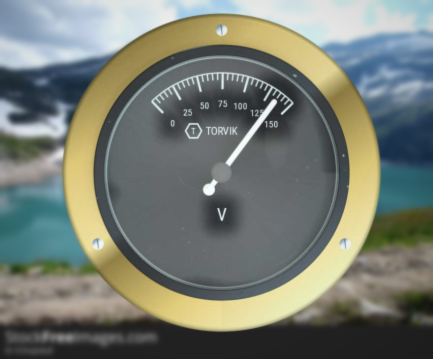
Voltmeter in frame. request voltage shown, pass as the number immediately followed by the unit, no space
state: 135V
